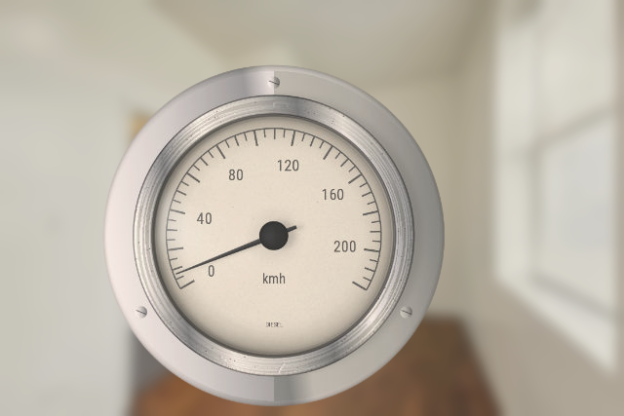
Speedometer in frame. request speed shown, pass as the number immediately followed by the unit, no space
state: 7.5km/h
